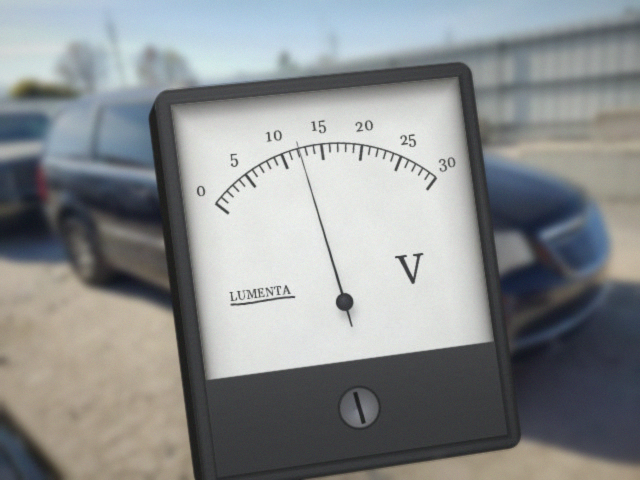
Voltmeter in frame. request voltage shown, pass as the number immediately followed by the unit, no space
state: 12V
